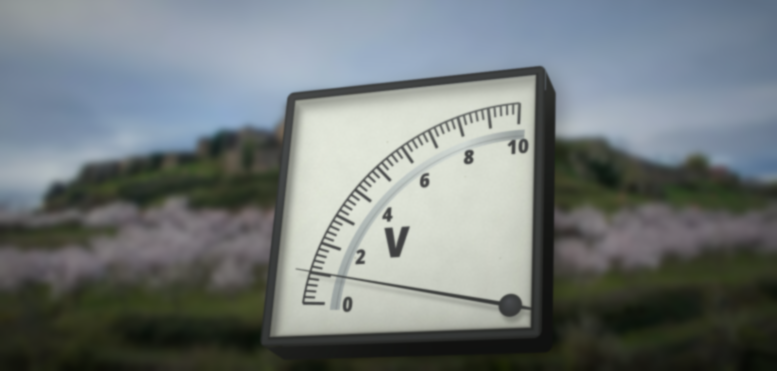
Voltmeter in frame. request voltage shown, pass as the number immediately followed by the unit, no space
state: 1V
